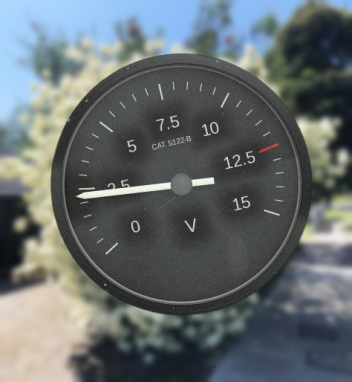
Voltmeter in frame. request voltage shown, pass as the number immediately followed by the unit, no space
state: 2.25V
